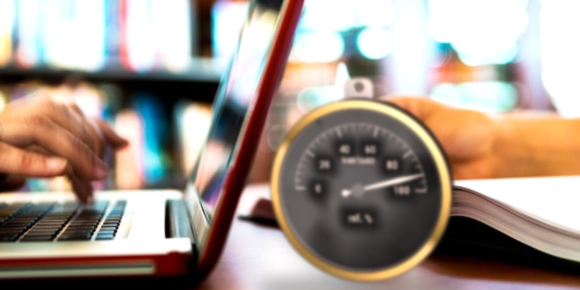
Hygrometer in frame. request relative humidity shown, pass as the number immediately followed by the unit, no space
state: 92%
